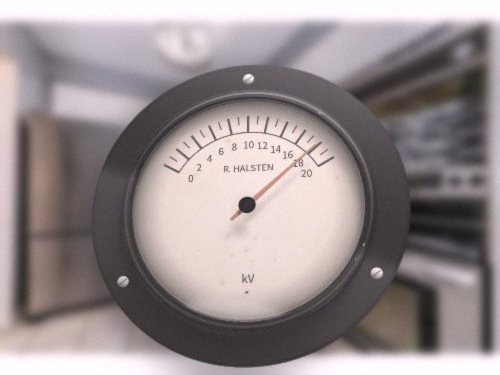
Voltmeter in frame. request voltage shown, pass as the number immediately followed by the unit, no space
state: 18kV
